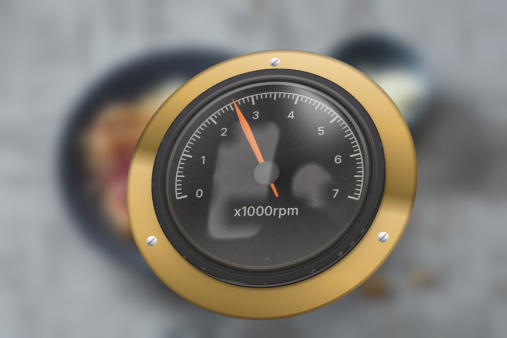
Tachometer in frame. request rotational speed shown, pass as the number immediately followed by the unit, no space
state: 2600rpm
